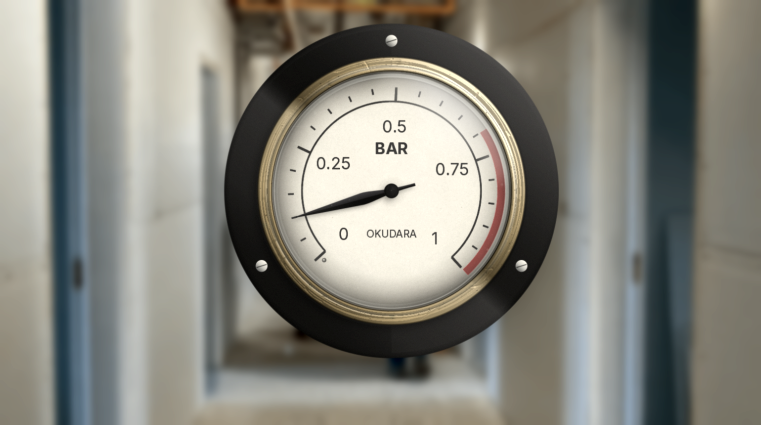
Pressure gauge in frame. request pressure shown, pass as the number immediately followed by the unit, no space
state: 0.1bar
